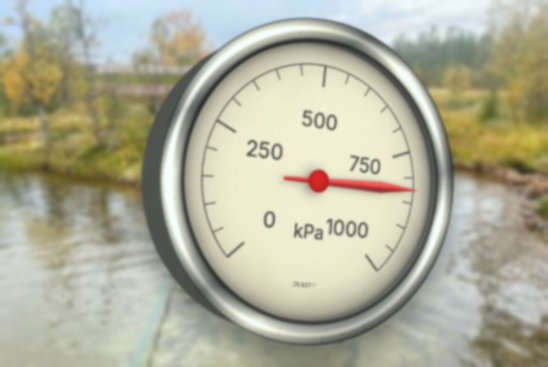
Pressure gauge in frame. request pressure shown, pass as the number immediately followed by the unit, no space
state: 825kPa
